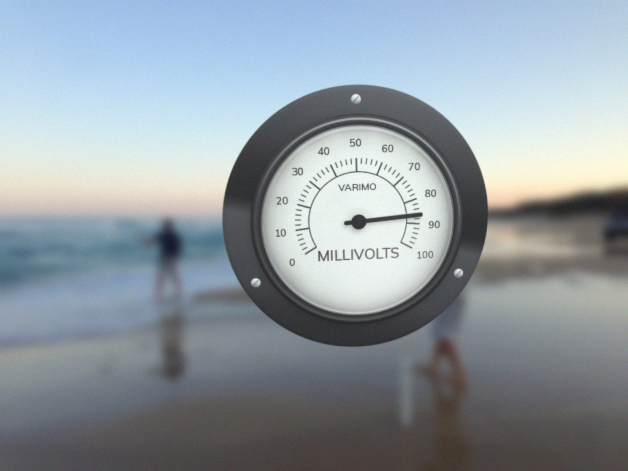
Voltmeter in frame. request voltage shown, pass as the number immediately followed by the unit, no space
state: 86mV
